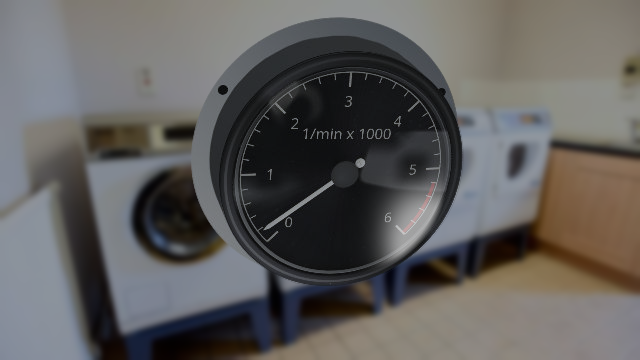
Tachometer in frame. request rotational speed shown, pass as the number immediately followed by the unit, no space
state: 200rpm
